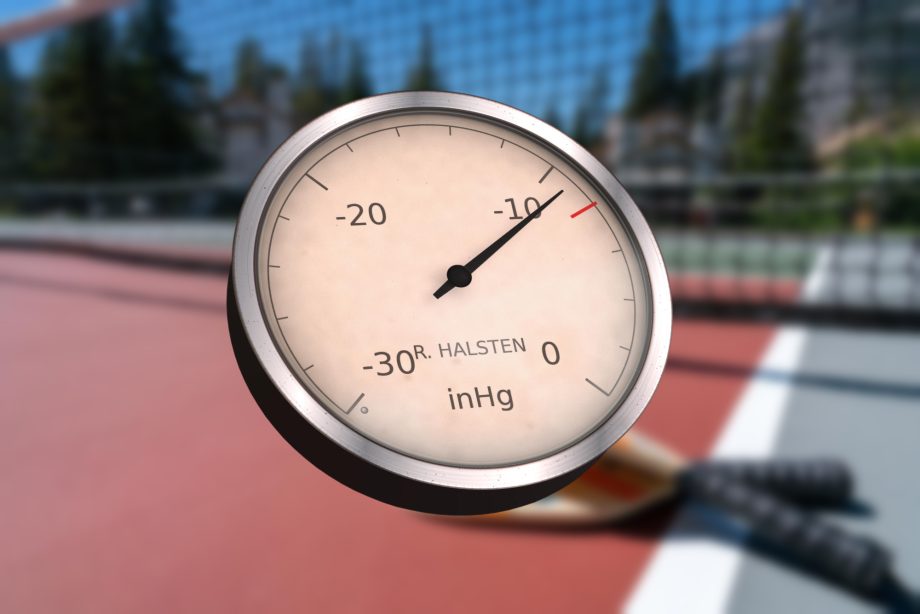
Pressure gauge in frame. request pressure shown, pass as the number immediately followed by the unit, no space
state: -9inHg
